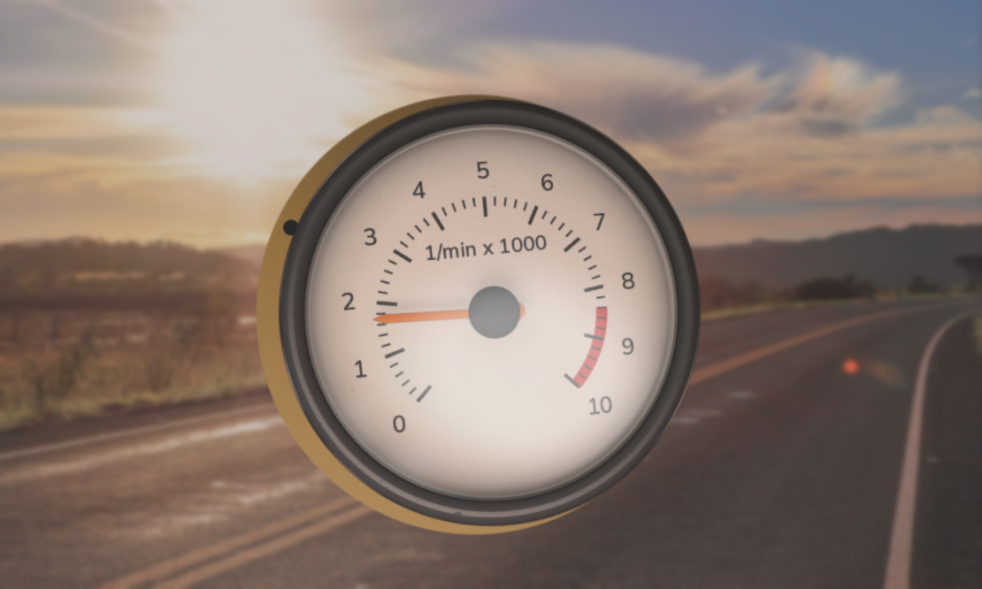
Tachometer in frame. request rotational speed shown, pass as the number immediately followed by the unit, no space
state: 1700rpm
